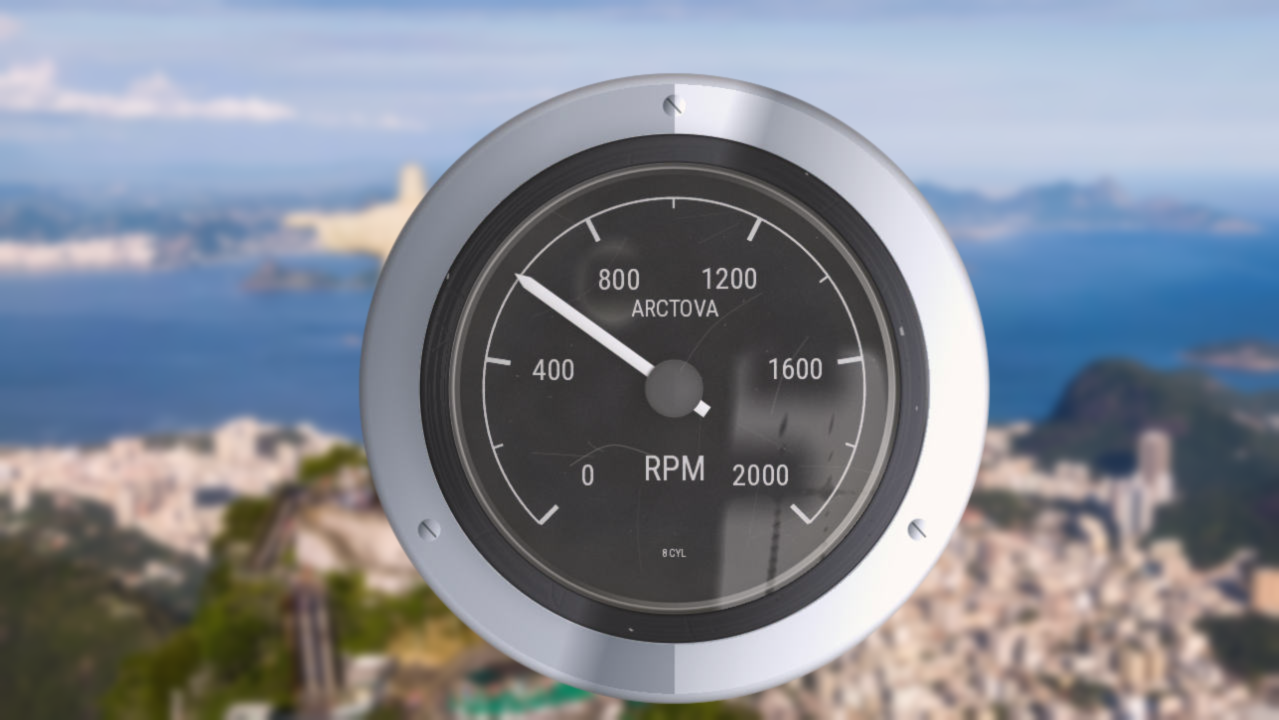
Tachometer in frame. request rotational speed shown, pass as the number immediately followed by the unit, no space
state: 600rpm
